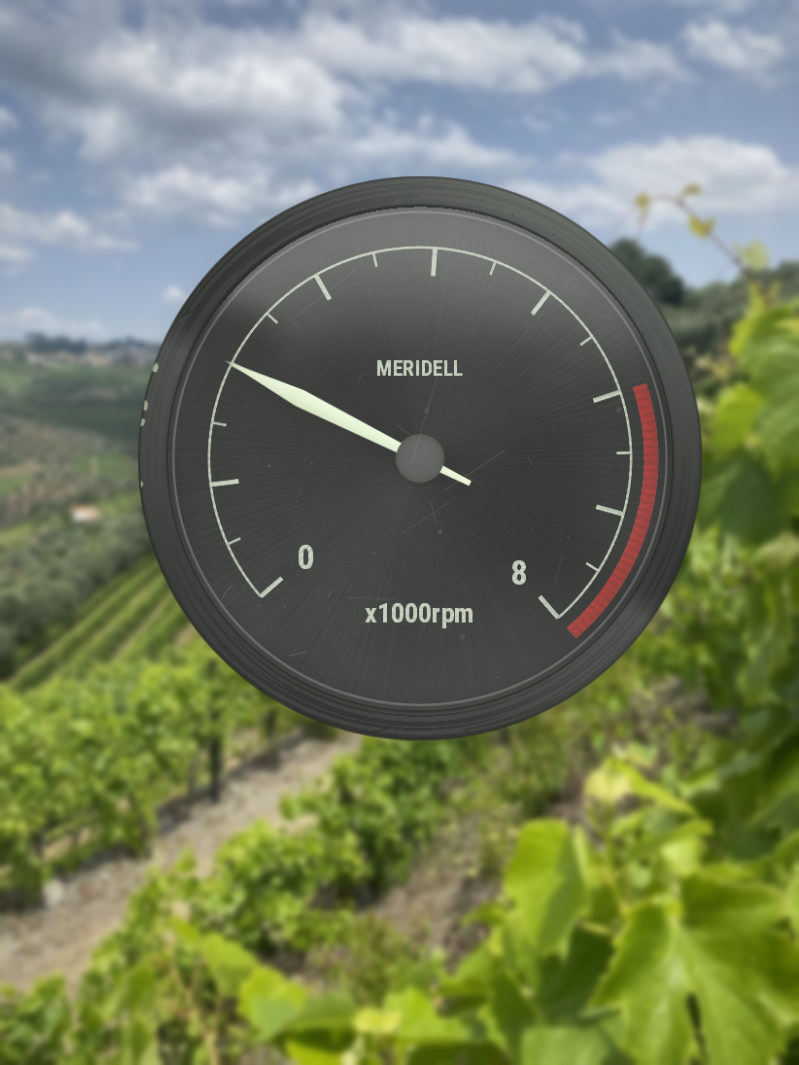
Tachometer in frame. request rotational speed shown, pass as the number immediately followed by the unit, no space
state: 2000rpm
